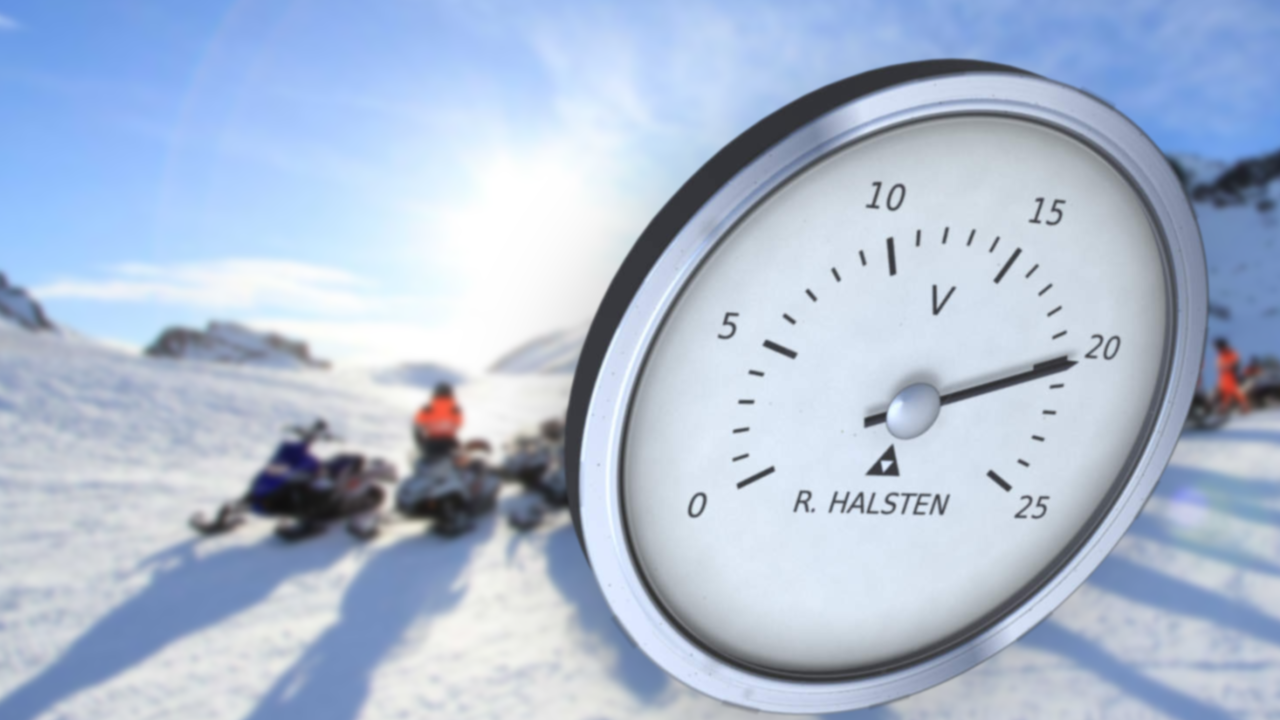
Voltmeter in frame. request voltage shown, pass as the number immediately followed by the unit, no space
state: 20V
